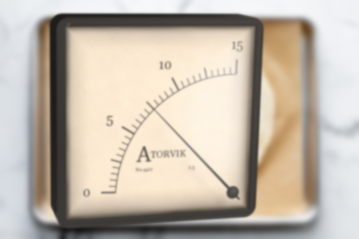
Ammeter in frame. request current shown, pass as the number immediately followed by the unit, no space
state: 7.5A
